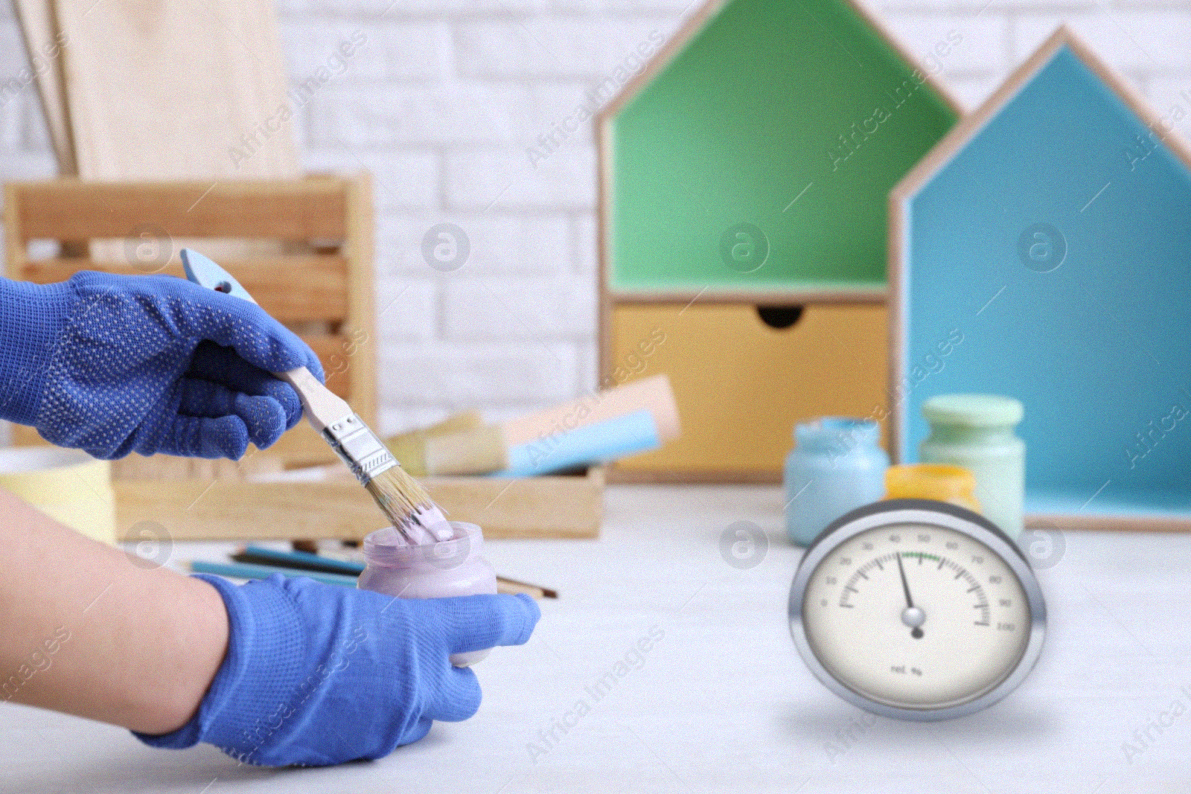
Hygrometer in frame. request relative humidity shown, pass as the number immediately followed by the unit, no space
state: 40%
